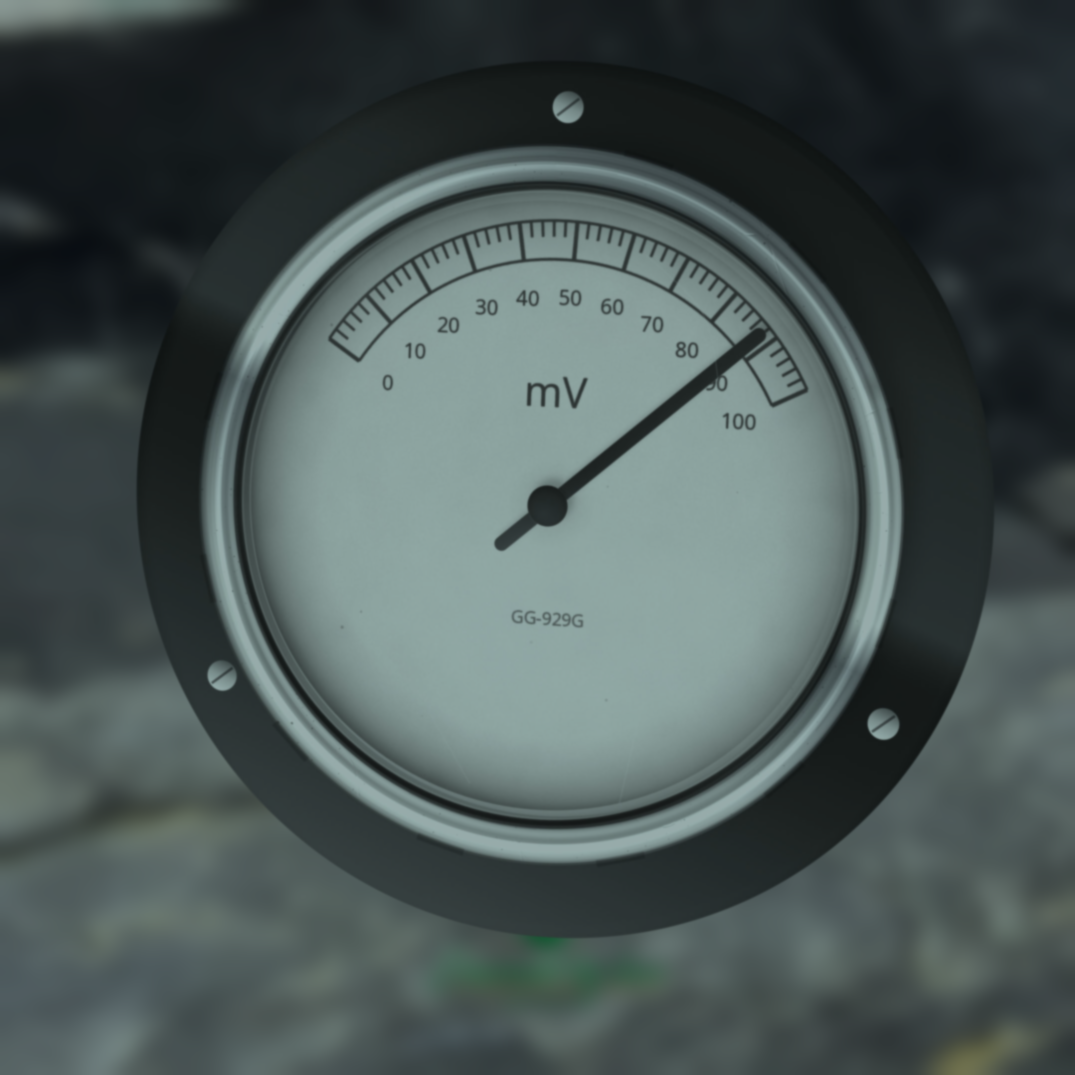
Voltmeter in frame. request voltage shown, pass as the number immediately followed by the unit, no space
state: 88mV
